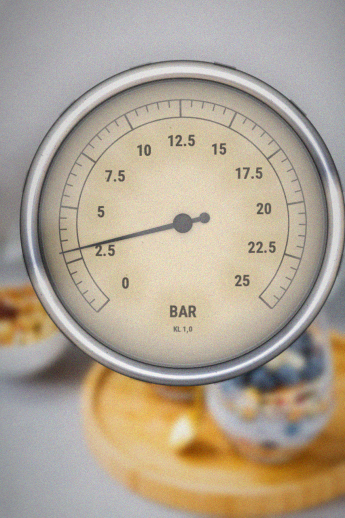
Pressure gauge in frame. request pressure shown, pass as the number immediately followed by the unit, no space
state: 3bar
